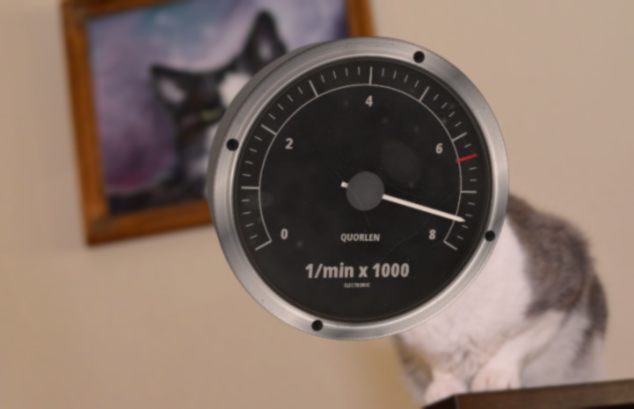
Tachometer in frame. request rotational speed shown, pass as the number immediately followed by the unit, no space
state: 7500rpm
